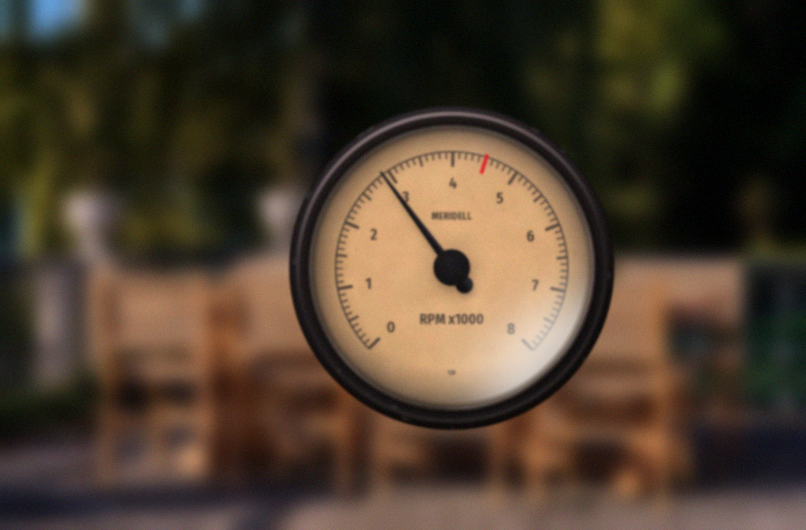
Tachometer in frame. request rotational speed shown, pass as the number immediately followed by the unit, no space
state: 2900rpm
